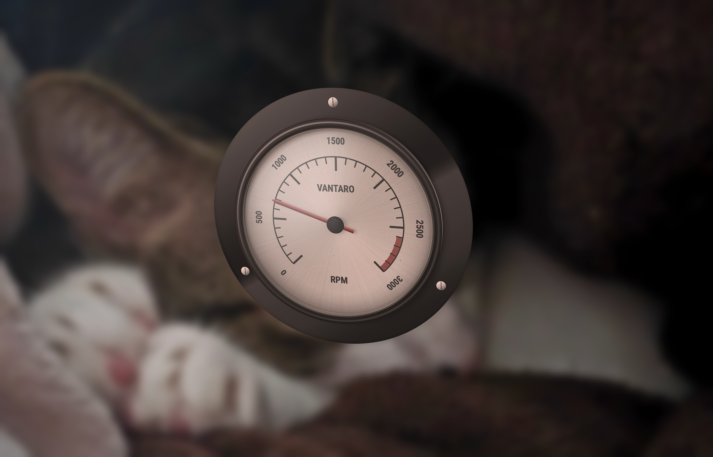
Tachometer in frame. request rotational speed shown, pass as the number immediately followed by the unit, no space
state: 700rpm
